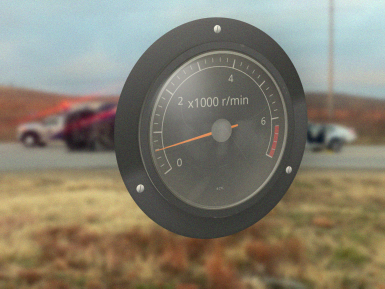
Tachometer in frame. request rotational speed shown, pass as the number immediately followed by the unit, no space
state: 600rpm
